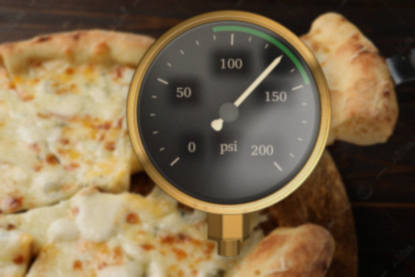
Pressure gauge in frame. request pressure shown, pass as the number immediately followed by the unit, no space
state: 130psi
